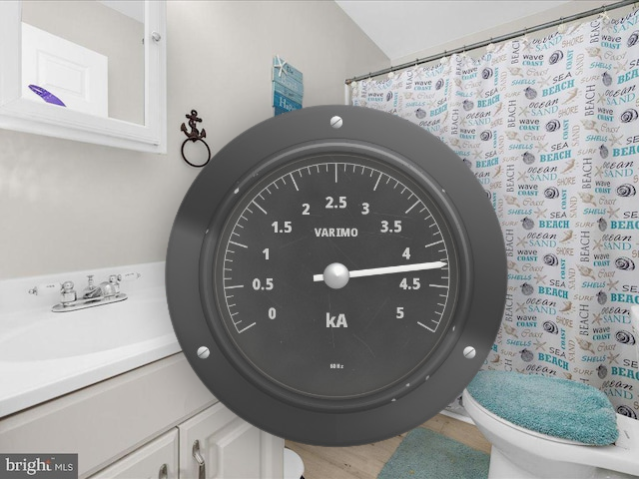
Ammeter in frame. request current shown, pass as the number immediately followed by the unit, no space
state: 4.25kA
